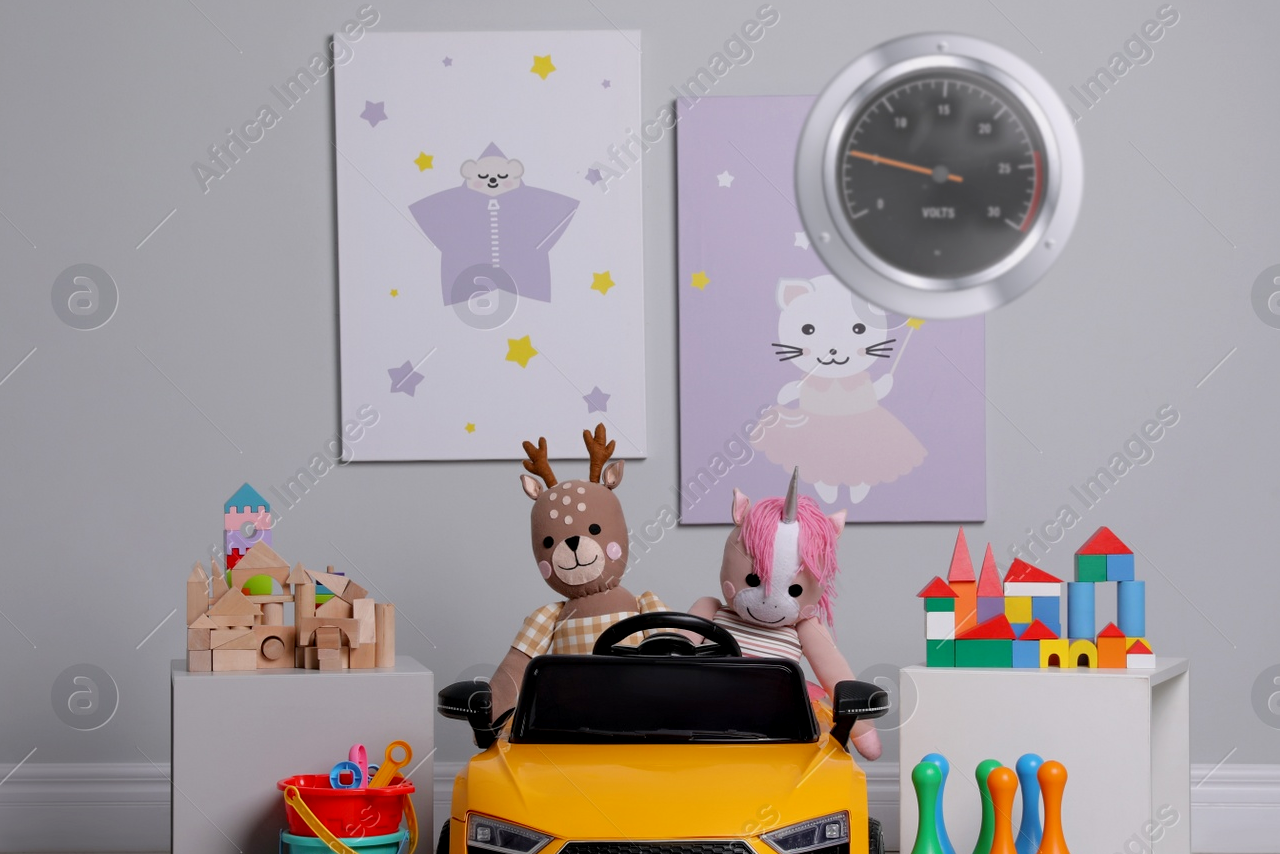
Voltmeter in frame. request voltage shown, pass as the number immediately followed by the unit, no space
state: 5V
